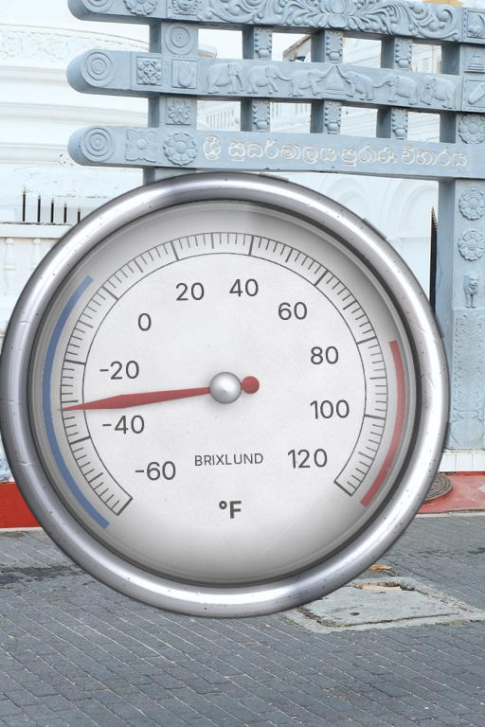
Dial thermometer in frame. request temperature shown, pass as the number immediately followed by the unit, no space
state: -32°F
